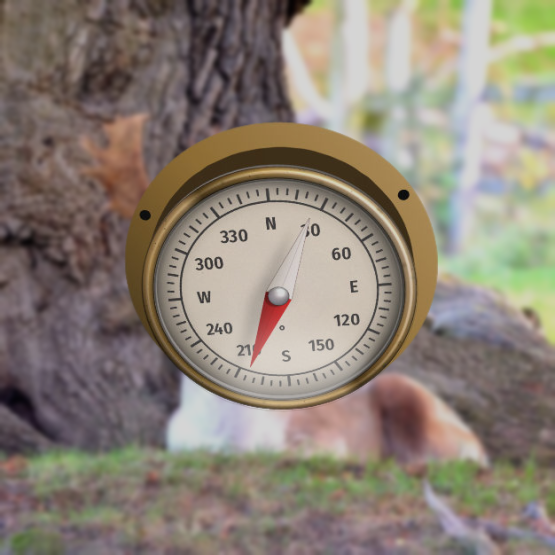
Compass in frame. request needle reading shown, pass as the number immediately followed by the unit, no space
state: 205°
